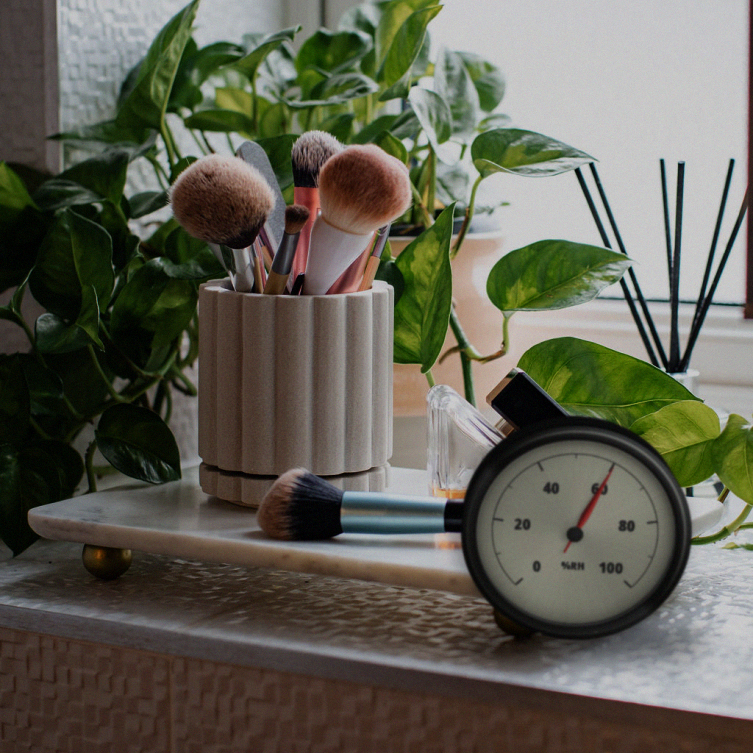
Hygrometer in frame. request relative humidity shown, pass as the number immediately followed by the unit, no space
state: 60%
